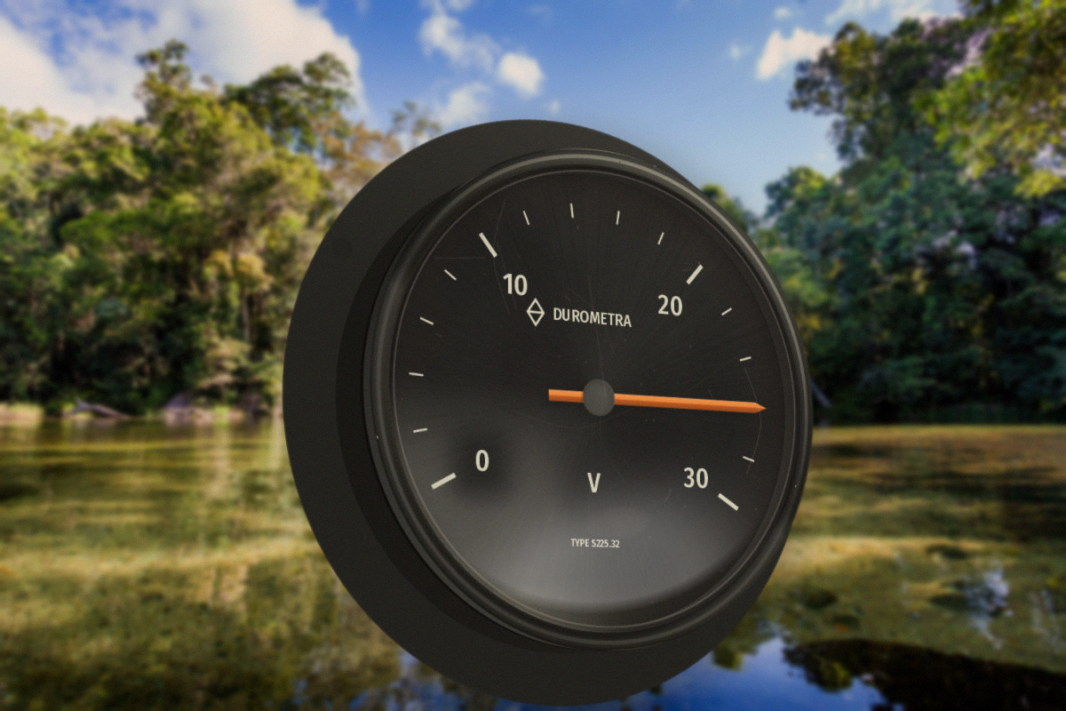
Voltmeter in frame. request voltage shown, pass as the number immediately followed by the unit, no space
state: 26V
